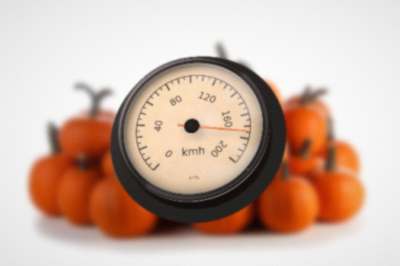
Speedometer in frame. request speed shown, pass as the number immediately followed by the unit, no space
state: 175km/h
